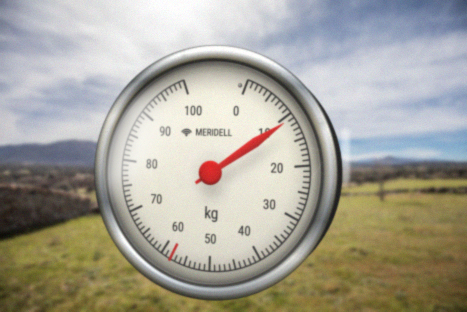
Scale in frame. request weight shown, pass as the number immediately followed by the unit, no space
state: 11kg
